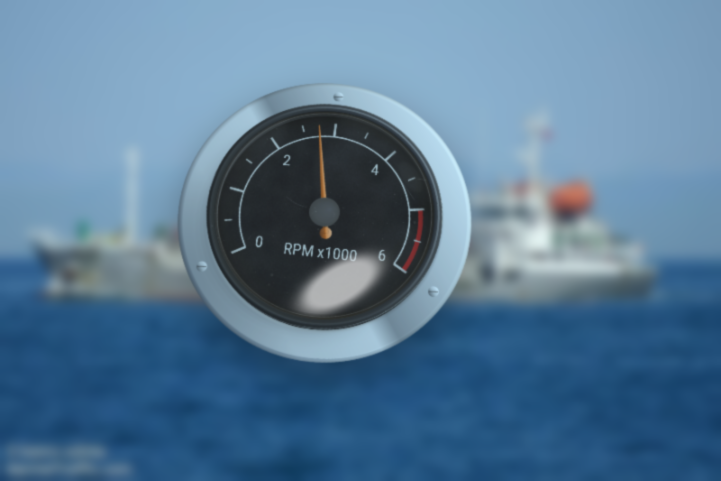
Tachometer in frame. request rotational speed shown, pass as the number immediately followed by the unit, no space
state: 2750rpm
